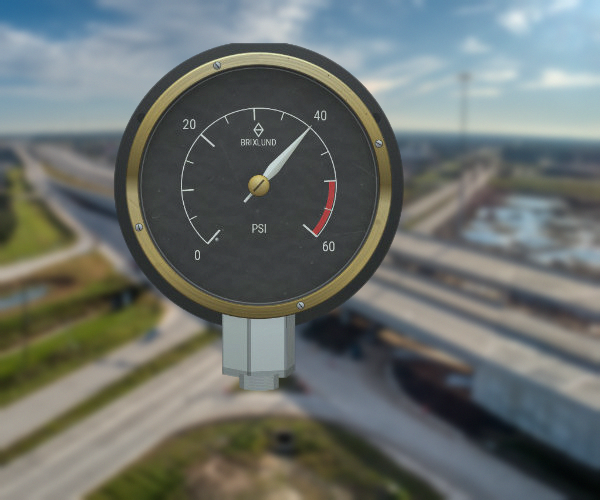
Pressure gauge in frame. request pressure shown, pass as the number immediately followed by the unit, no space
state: 40psi
